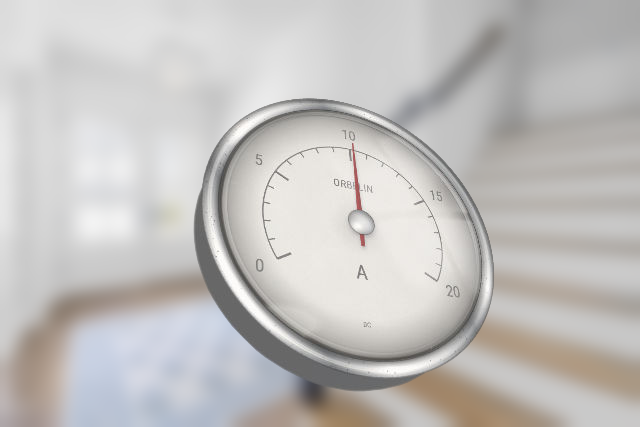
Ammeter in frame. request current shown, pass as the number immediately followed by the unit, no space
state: 10A
